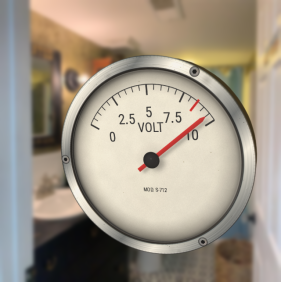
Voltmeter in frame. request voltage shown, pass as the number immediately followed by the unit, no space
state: 9.5V
